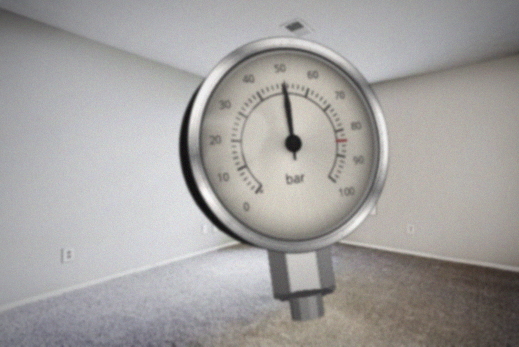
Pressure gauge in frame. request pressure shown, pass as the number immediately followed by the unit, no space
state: 50bar
